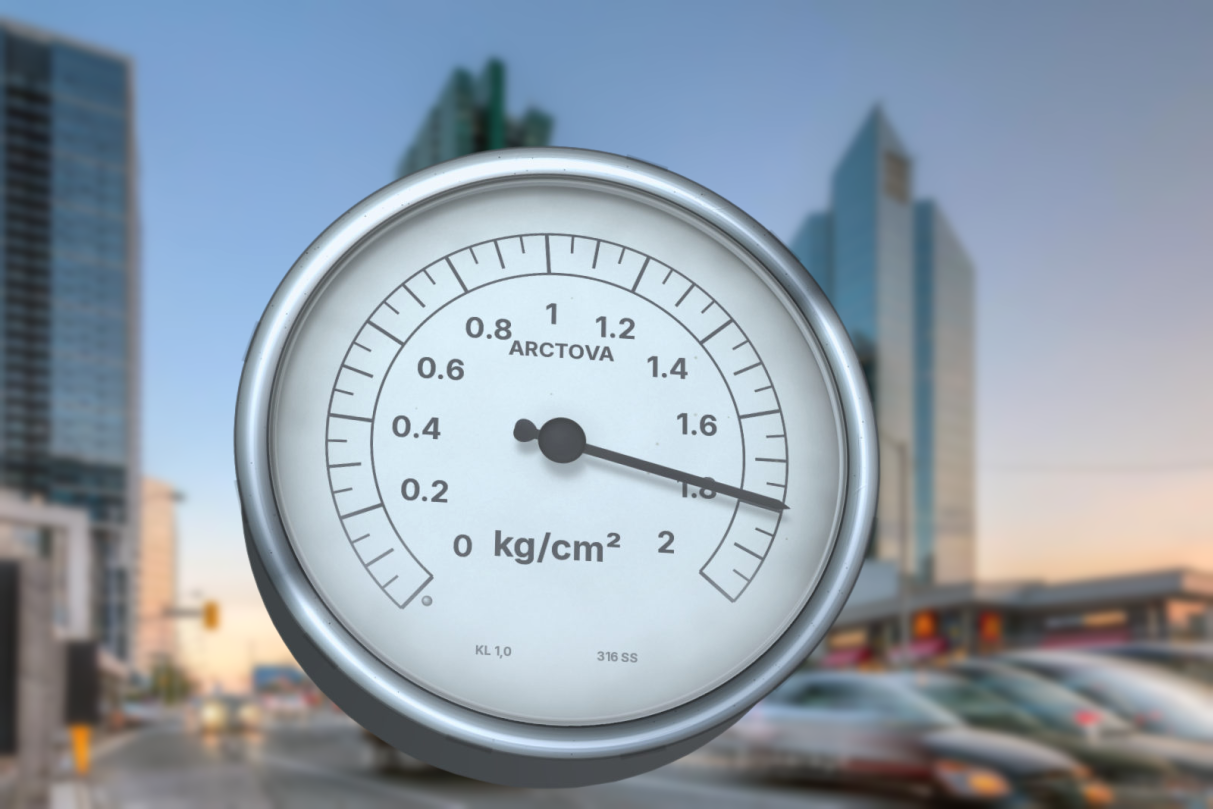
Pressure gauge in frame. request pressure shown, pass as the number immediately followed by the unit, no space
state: 1.8kg/cm²
